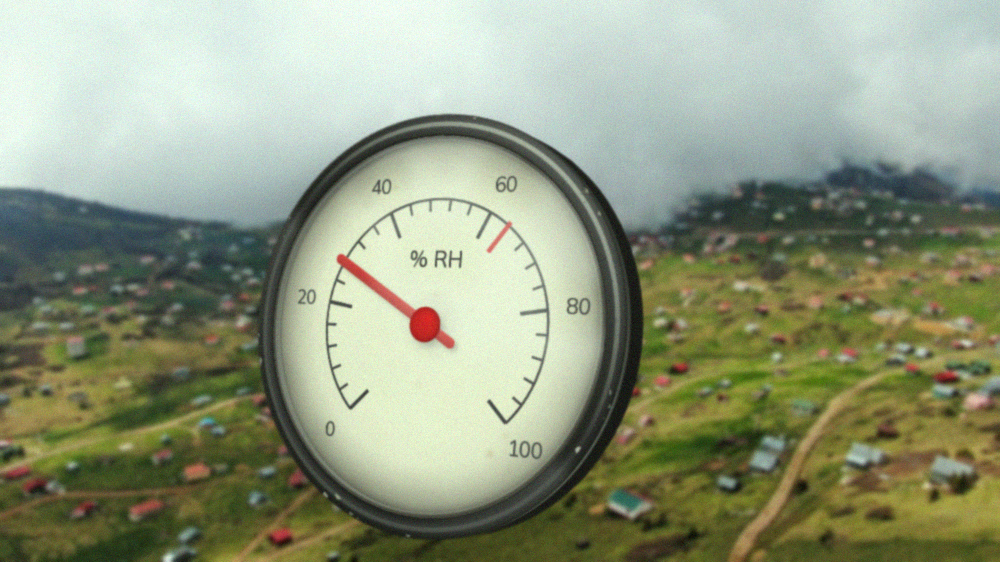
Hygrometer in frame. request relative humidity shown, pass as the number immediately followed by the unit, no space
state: 28%
